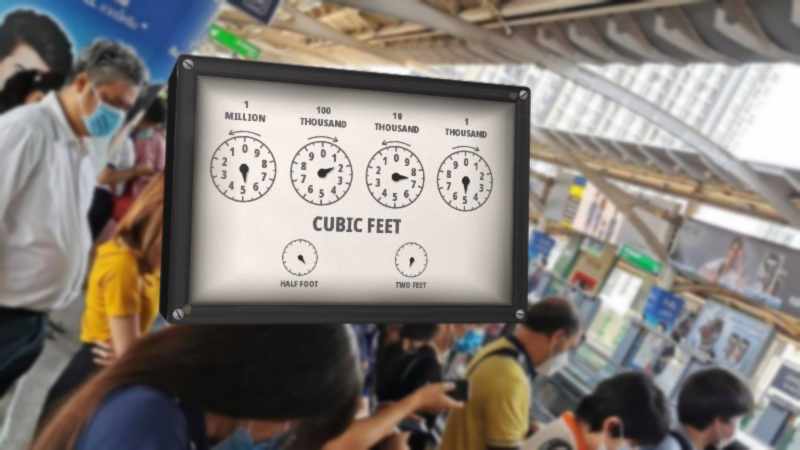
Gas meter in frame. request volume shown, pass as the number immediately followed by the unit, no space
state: 517500ft³
